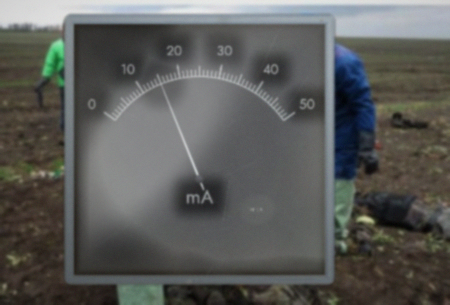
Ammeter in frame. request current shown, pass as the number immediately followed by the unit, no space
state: 15mA
